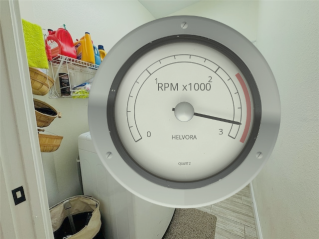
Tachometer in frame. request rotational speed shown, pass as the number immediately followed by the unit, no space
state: 2800rpm
